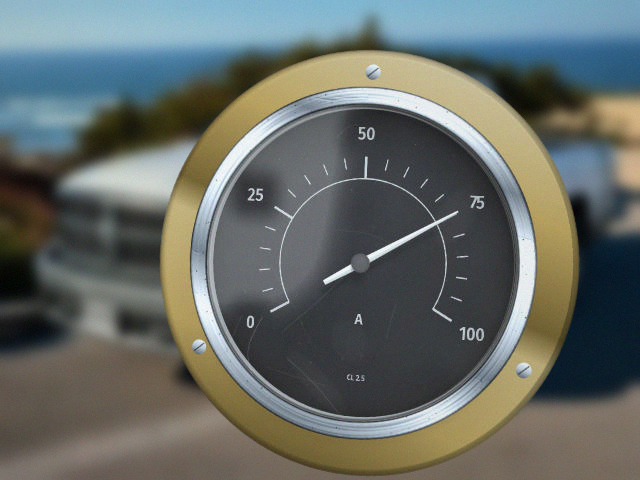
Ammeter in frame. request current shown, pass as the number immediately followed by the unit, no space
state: 75A
